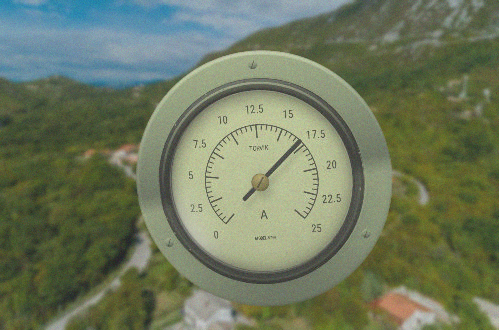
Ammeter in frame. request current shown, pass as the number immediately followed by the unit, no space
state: 17A
